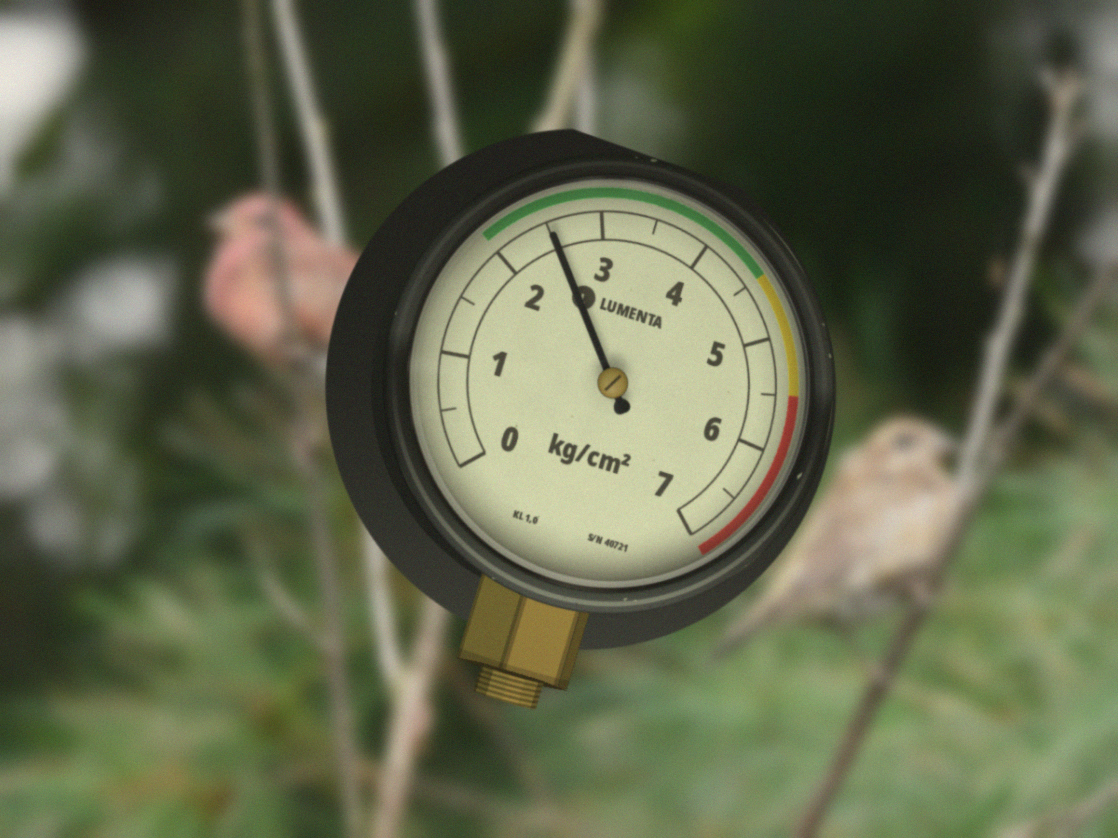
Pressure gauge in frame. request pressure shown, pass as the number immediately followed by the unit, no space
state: 2.5kg/cm²
